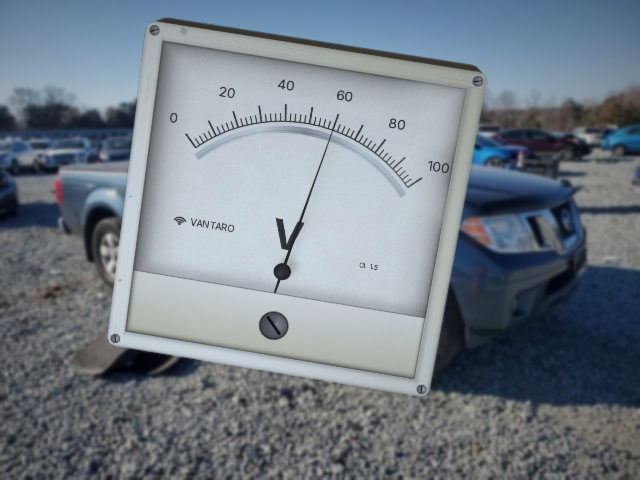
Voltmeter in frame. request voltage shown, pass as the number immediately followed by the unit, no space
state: 60V
